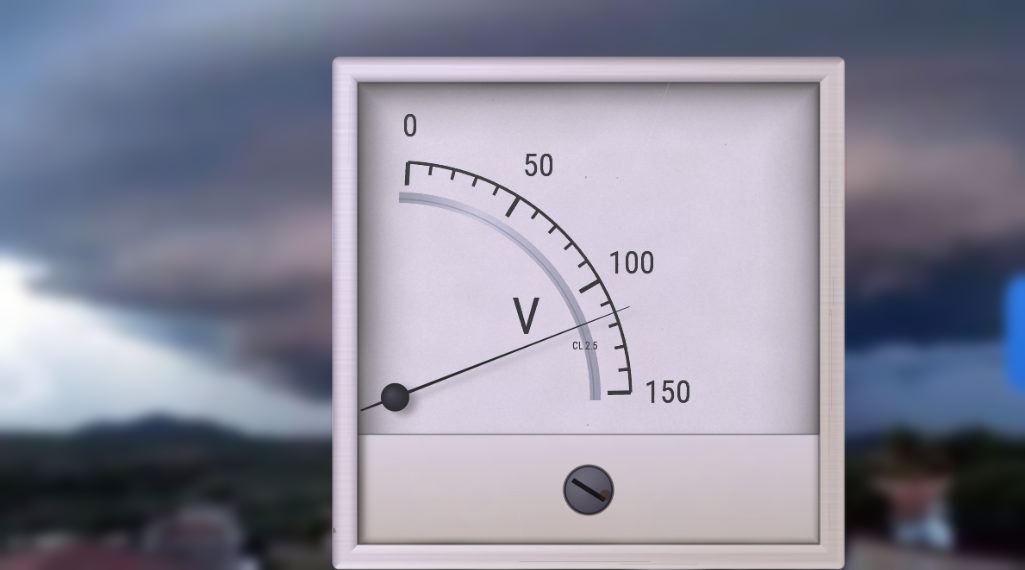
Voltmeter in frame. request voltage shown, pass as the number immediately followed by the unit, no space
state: 115V
